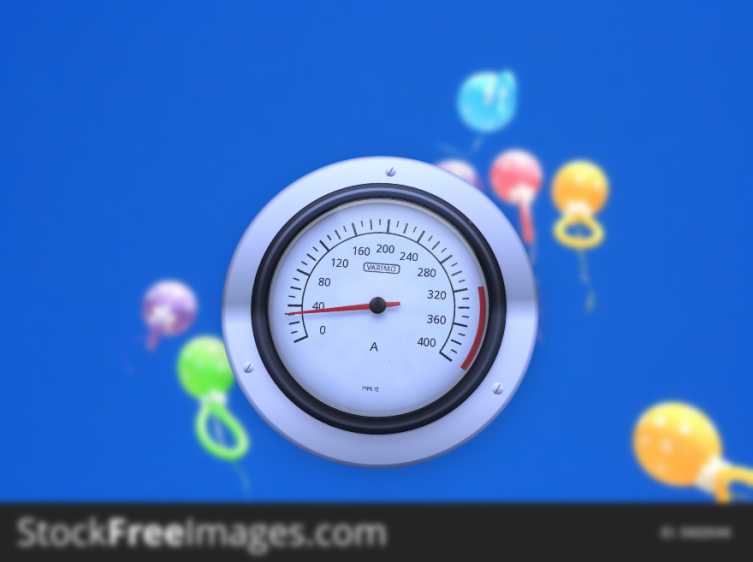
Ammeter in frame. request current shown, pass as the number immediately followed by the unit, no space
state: 30A
